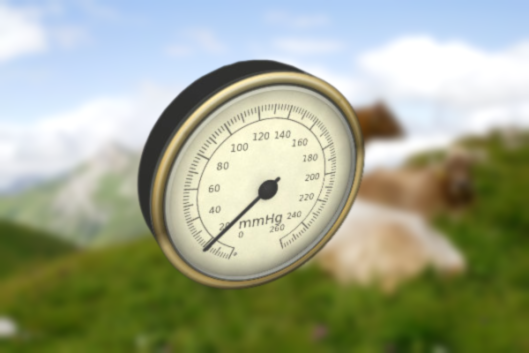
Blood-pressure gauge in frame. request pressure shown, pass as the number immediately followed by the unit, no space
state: 20mmHg
